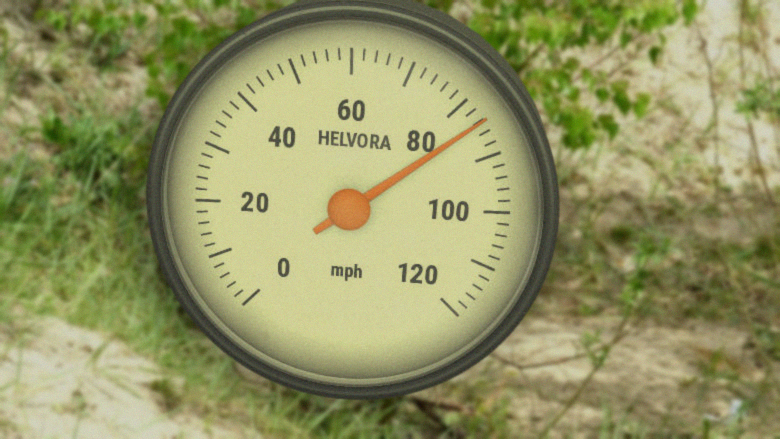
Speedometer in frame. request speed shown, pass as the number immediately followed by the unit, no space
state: 84mph
